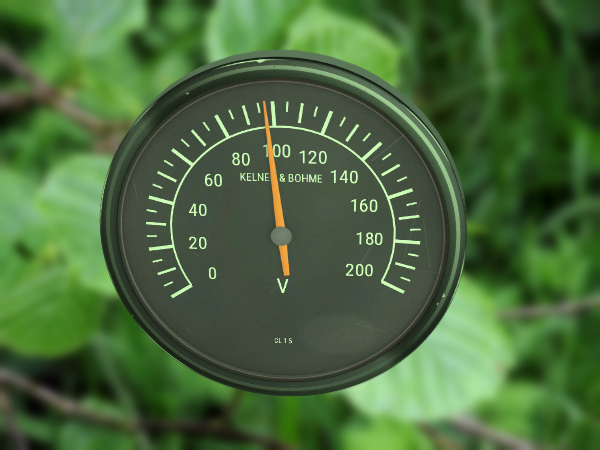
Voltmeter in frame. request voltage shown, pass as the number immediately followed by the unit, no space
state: 97.5V
